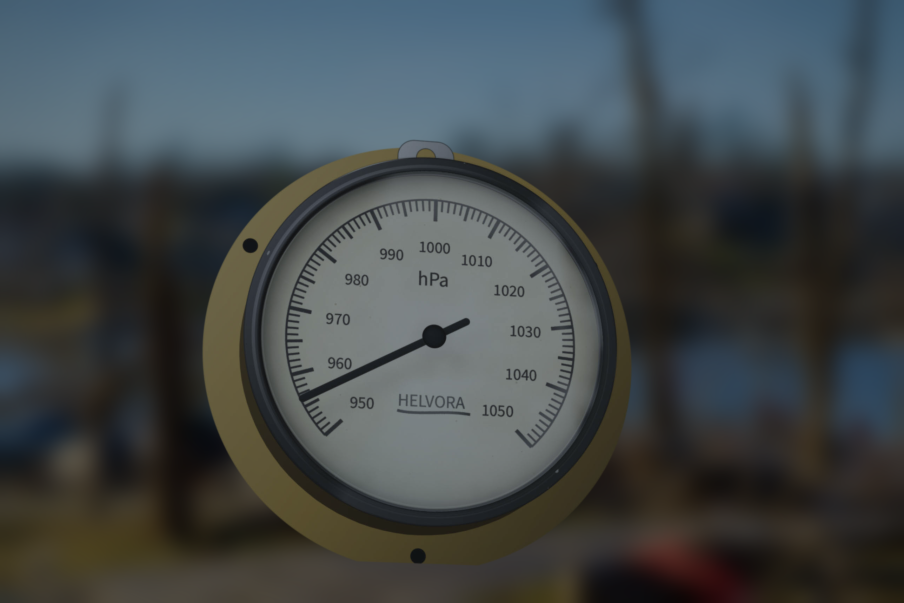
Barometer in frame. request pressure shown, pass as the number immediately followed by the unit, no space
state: 956hPa
